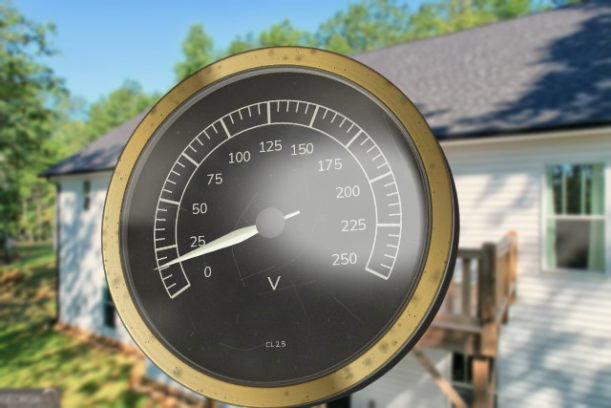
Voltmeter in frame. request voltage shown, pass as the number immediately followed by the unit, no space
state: 15V
